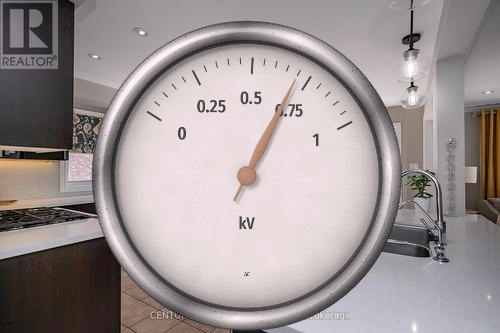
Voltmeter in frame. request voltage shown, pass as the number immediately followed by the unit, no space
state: 0.7kV
